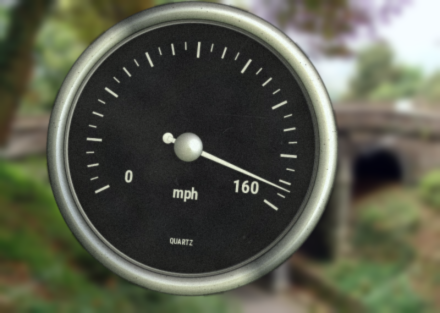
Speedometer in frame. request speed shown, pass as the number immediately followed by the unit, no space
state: 152.5mph
